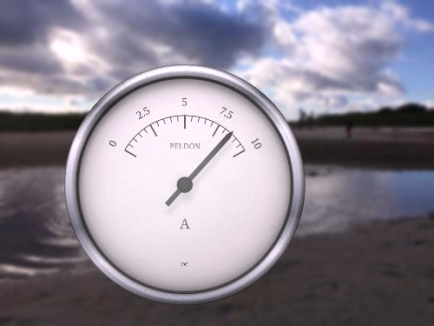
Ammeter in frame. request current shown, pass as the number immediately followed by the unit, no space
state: 8.5A
